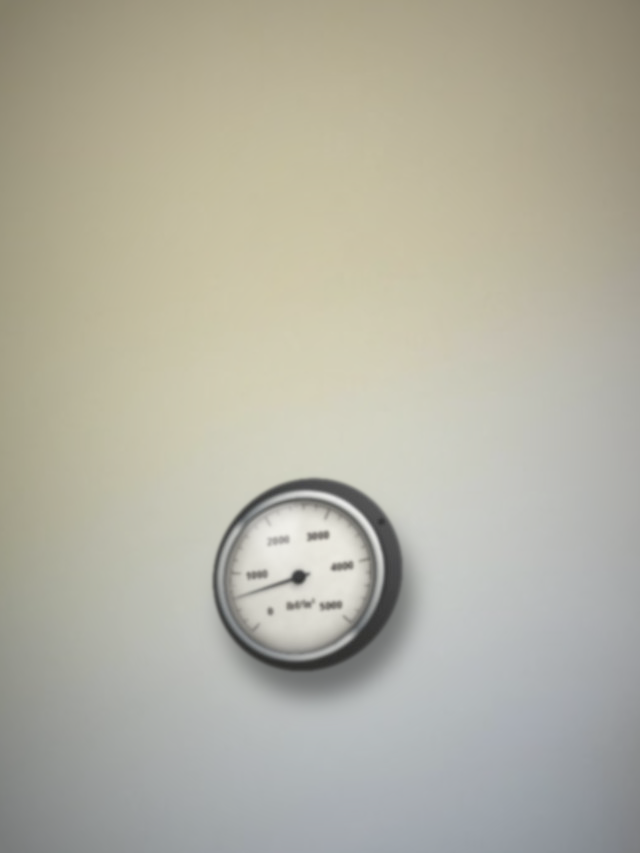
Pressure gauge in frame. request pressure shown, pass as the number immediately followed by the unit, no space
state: 600psi
